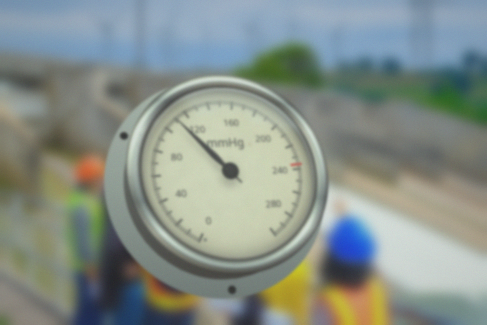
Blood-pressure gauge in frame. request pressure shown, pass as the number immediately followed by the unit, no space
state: 110mmHg
